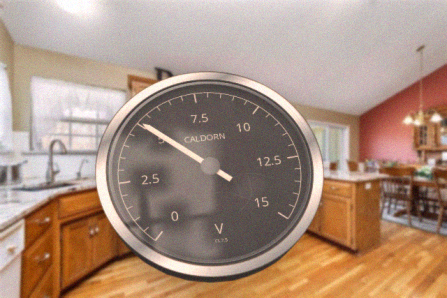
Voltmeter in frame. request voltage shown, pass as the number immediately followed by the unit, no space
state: 5V
